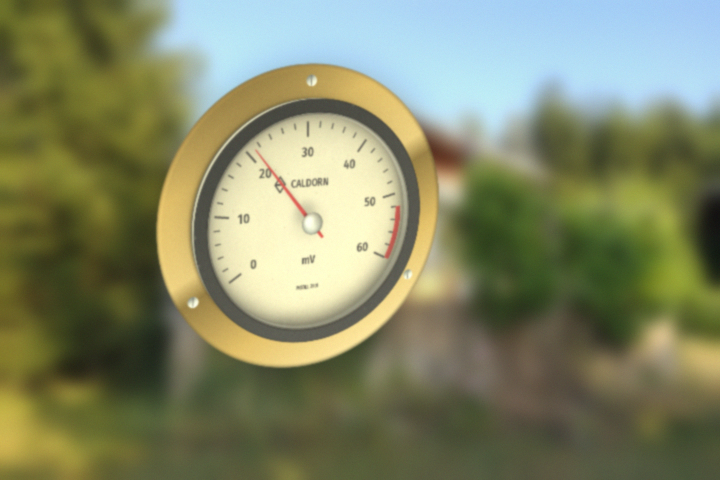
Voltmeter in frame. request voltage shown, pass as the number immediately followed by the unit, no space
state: 21mV
